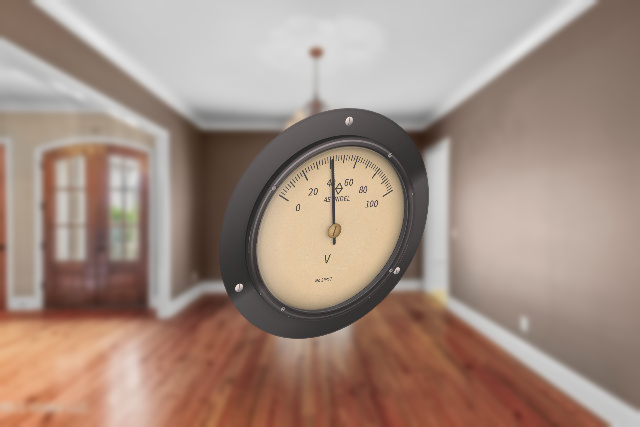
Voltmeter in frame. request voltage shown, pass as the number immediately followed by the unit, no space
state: 40V
